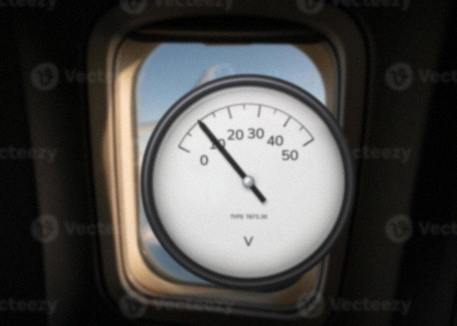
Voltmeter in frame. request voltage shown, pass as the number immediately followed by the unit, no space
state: 10V
